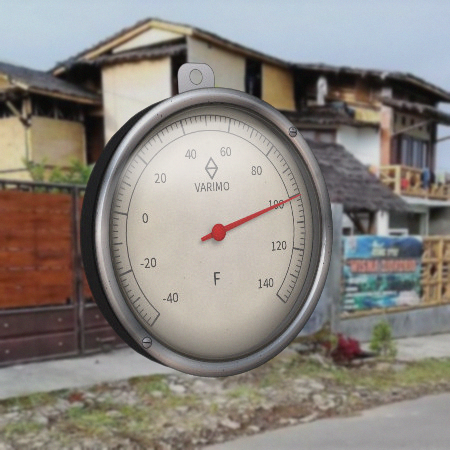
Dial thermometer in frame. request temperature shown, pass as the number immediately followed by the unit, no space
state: 100°F
